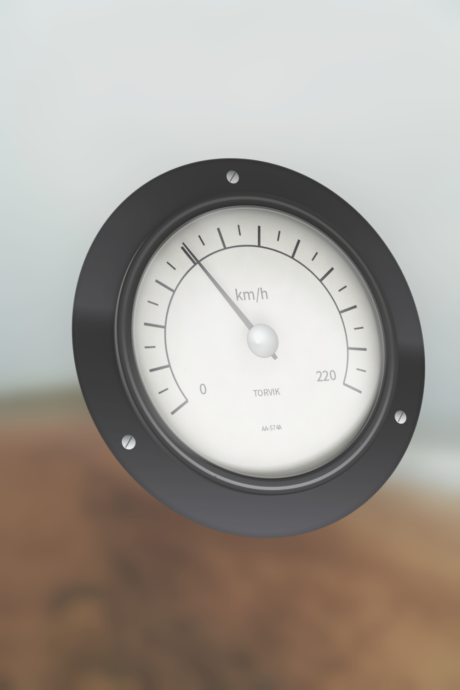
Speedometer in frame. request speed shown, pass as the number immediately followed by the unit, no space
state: 80km/h
